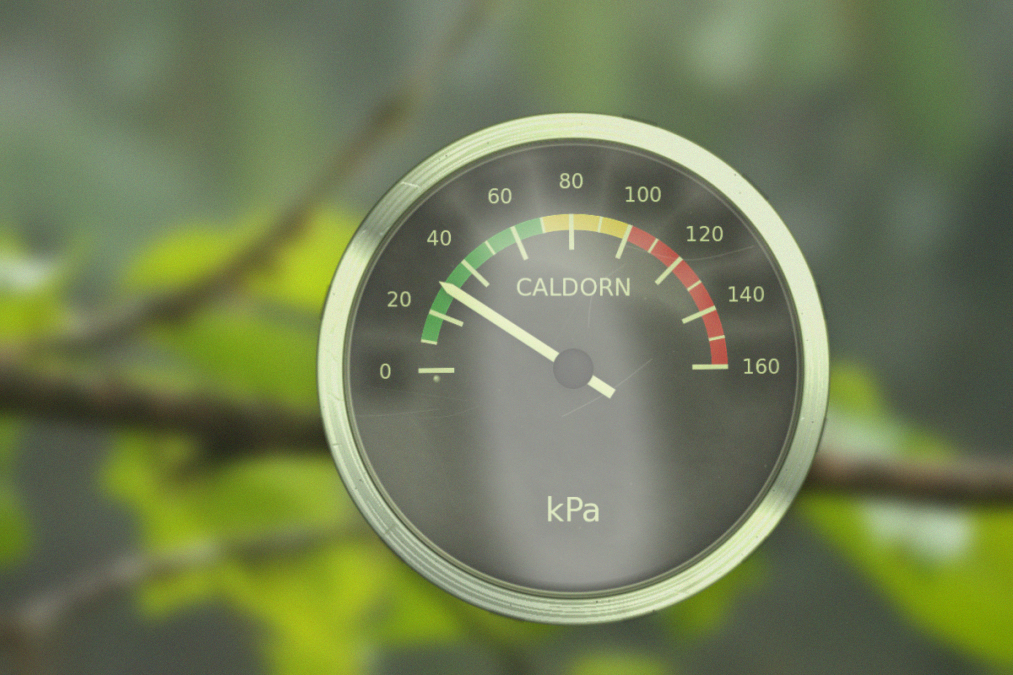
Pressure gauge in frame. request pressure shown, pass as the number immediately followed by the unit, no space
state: 30kPa
